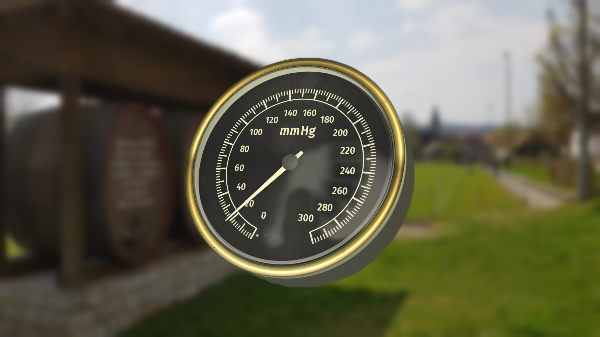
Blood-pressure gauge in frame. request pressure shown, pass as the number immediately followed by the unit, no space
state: 20mmHg
